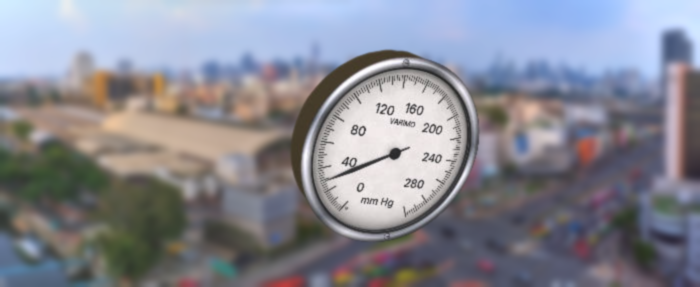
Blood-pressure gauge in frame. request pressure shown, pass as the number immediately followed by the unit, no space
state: 30mmHg
